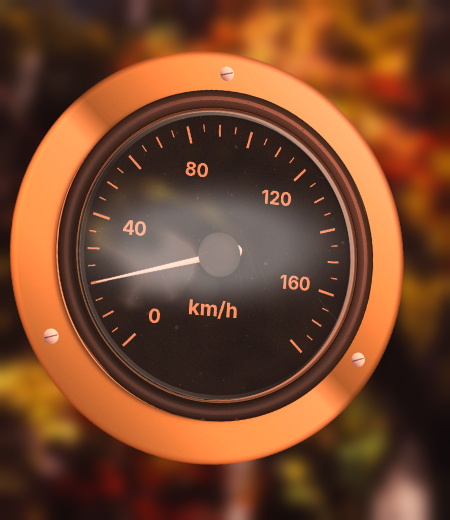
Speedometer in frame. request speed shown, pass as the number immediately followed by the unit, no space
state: 20km/h
